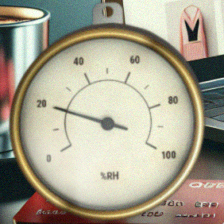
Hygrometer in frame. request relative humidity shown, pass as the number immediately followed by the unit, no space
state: 20%
